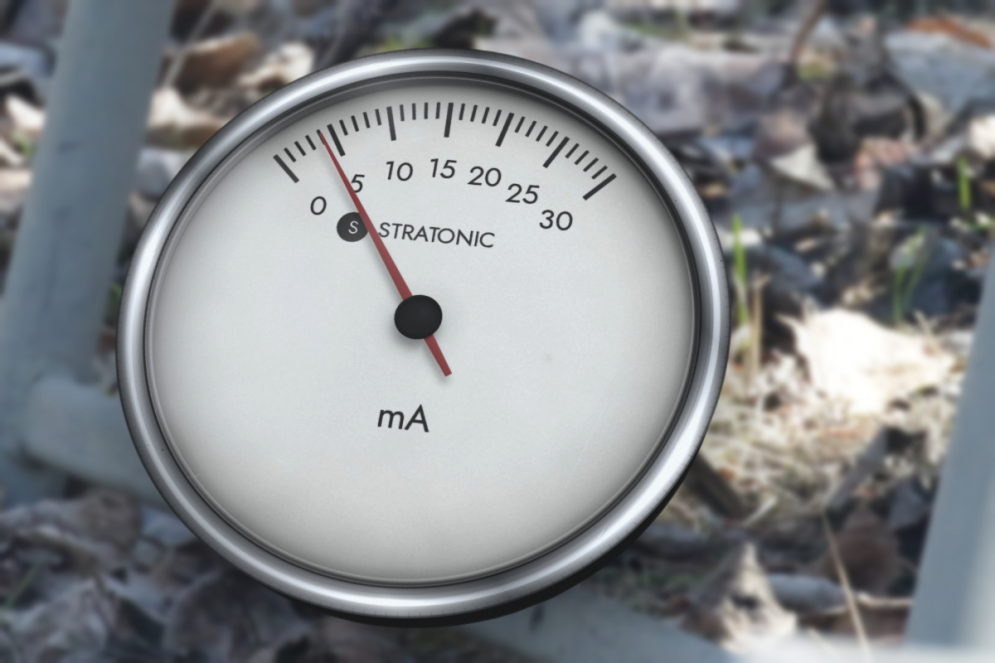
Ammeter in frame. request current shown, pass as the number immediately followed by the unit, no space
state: 4mA
